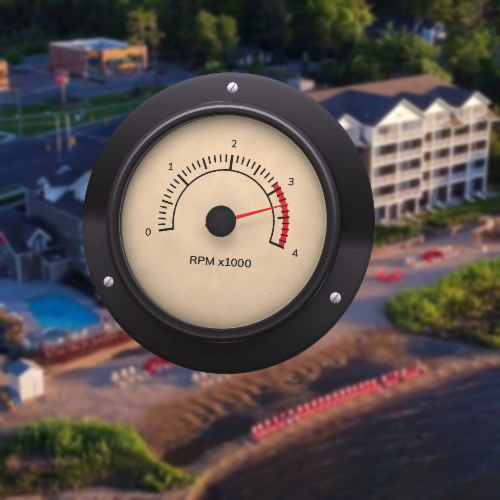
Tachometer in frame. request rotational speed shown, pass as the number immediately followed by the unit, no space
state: 3300rpm
